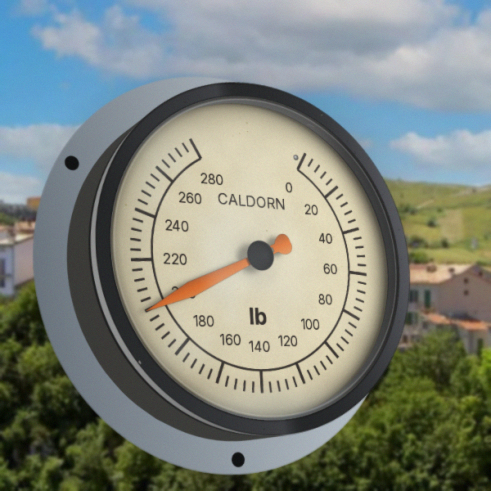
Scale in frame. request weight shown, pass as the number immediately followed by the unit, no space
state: 200lb
